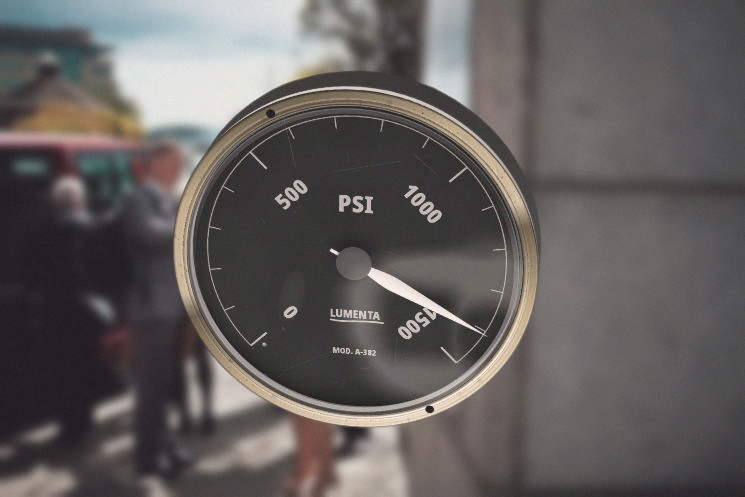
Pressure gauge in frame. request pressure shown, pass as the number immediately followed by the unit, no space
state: 1400psi
